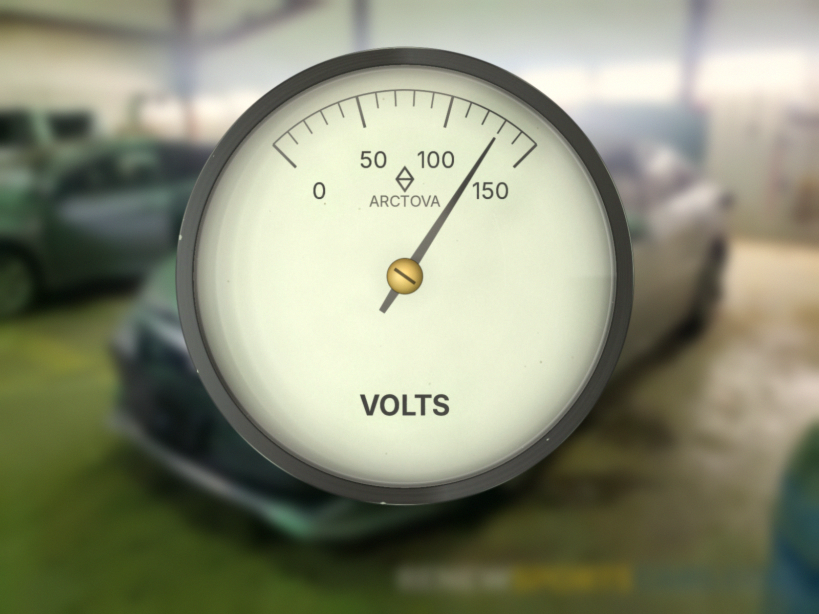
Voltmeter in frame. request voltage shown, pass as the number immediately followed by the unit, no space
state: 130V
